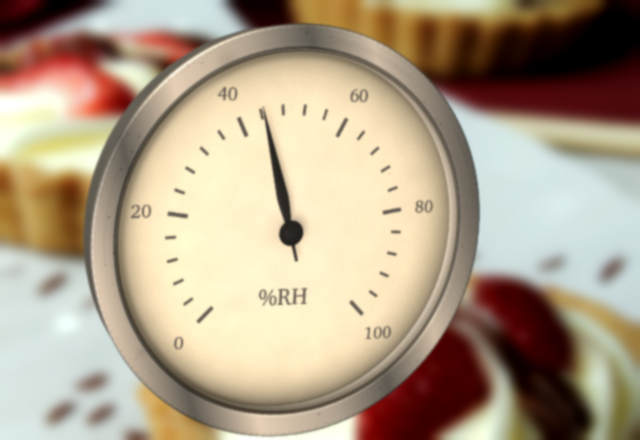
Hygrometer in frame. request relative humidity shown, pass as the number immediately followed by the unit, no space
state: 44%
